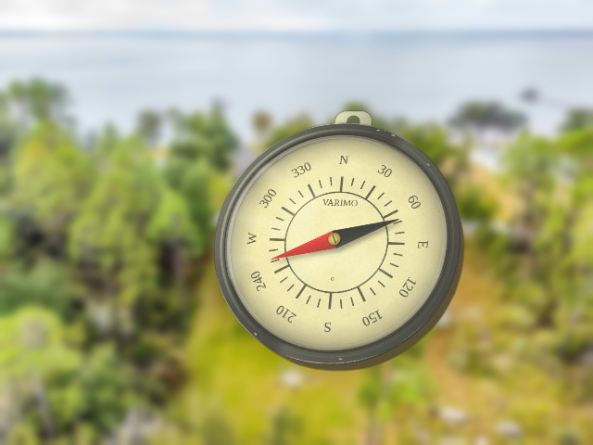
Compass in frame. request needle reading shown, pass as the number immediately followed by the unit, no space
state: 250°
